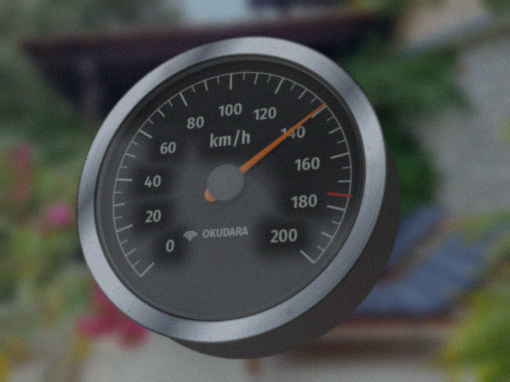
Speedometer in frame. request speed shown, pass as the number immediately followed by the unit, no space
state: 140km/h
